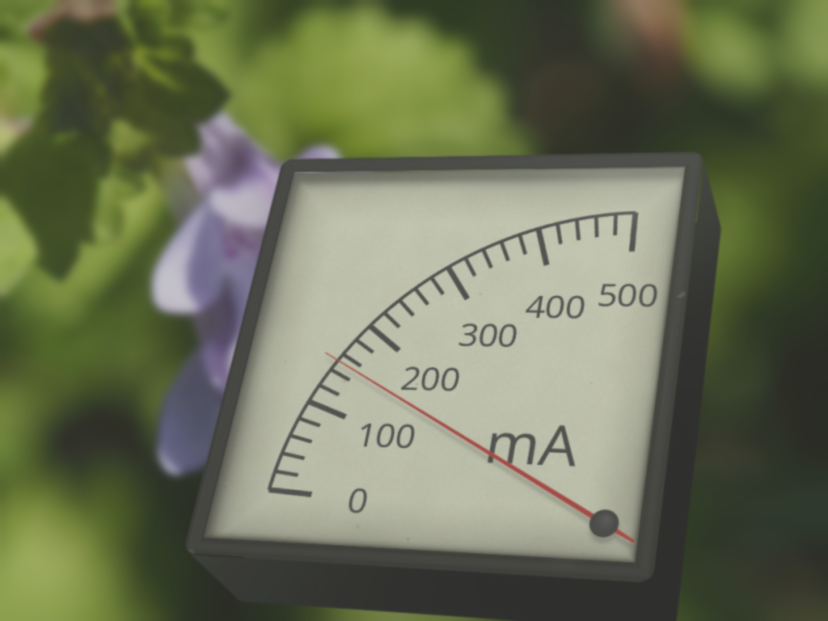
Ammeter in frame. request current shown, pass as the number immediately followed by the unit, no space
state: 150mA
